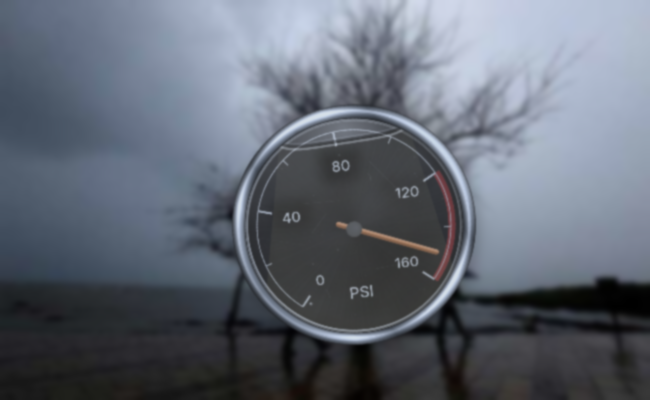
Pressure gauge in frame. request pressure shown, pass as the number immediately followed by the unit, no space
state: 150psi
